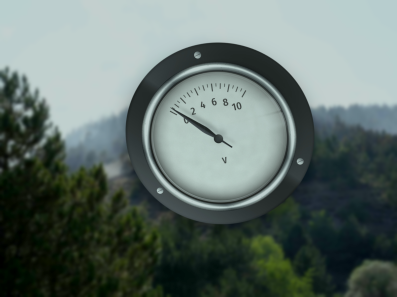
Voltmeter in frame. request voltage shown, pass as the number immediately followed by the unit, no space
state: 0.5V
